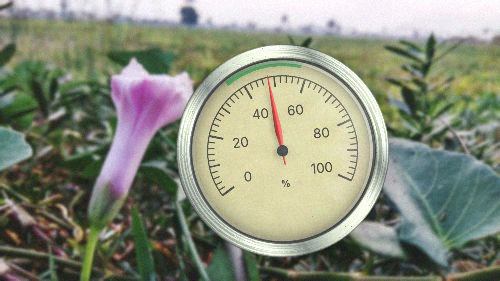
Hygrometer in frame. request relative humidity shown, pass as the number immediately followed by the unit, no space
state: 48%
